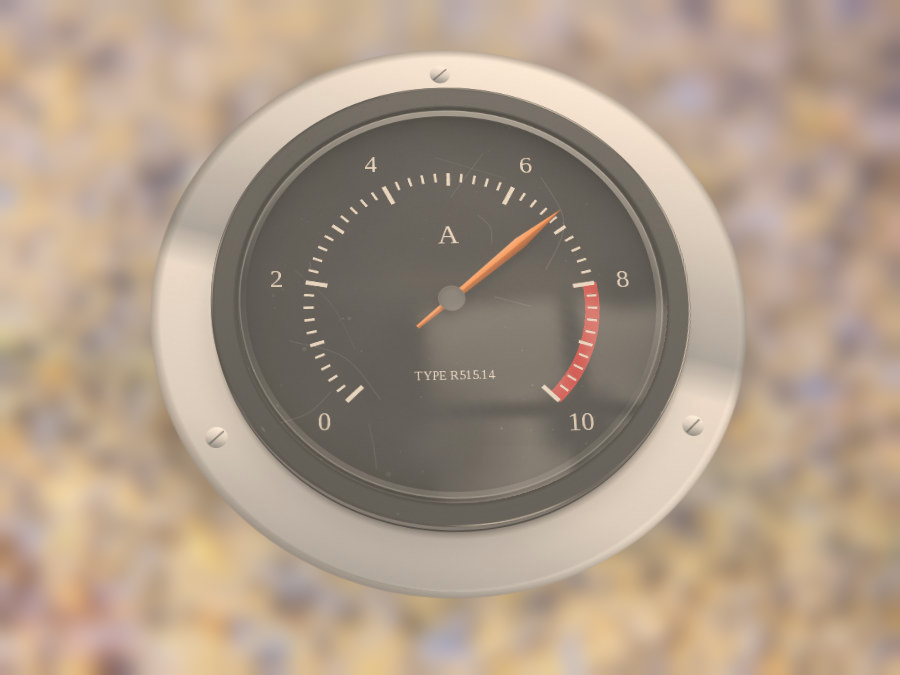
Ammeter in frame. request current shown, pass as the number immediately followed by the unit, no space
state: 6.8A
